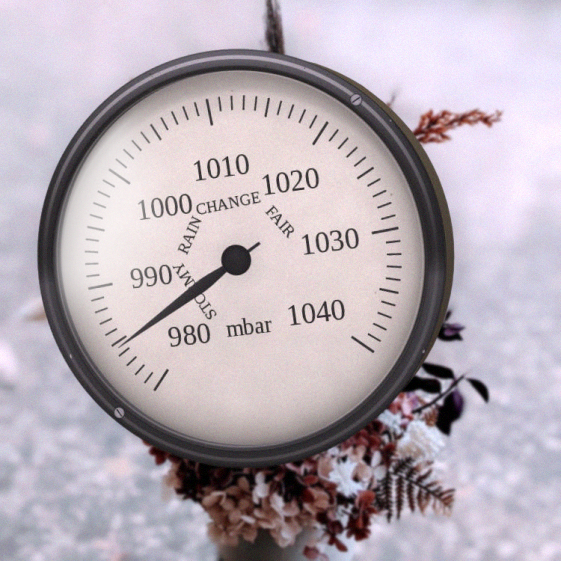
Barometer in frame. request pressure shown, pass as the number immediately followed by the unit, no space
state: 984.5mbar
